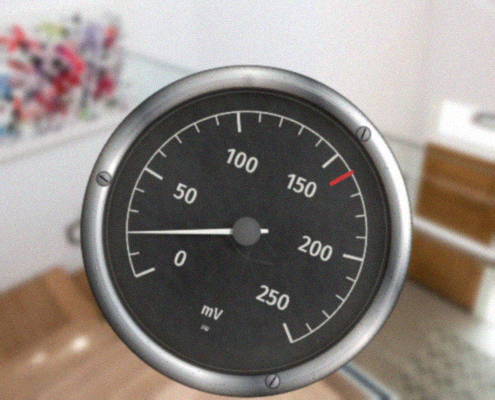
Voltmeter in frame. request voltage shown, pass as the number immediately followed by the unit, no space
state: 20mV
